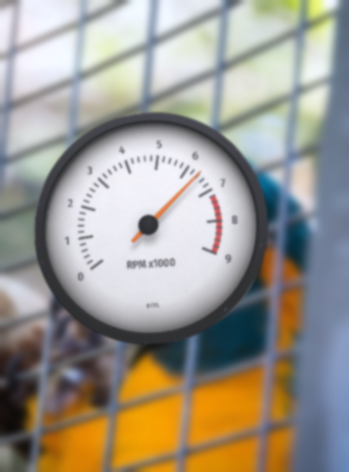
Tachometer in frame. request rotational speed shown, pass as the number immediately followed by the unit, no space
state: 6400rpm
